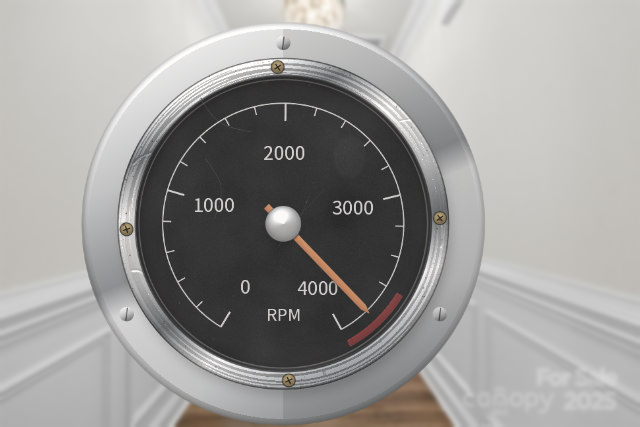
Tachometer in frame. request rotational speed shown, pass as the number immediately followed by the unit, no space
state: 3800rpm
